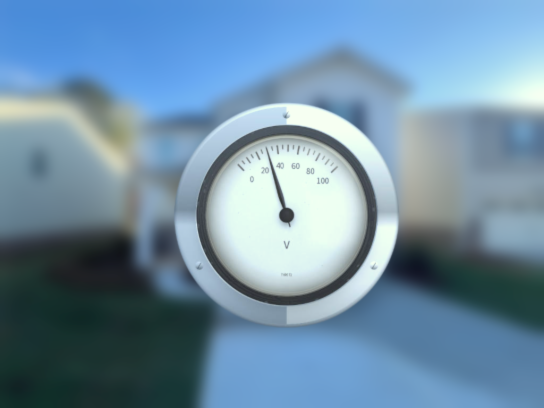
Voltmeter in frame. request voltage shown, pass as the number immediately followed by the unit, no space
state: 30V
